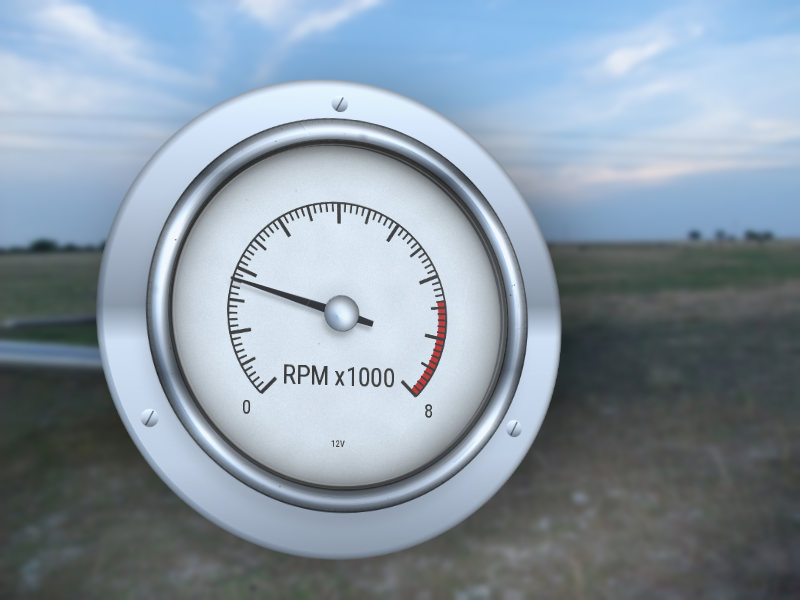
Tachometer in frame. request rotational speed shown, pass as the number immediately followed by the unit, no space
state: 1800rpm
